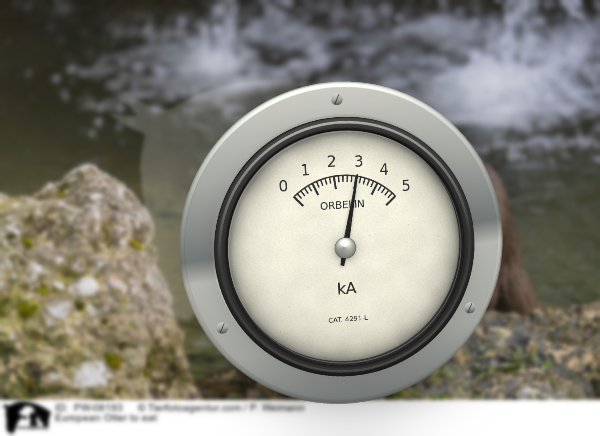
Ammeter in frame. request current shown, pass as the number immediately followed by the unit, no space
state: 3kA
